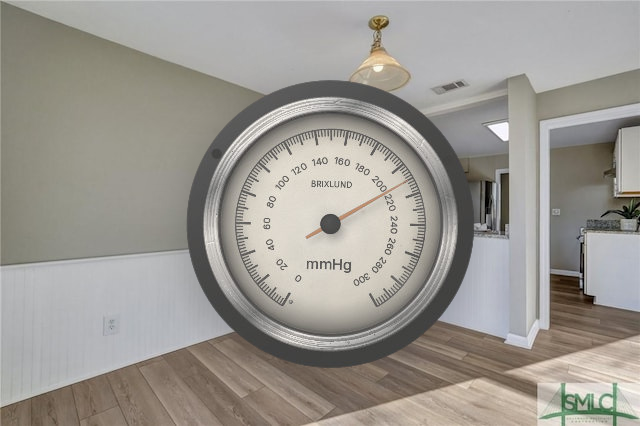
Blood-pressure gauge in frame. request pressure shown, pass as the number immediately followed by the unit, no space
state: 210mmHg
